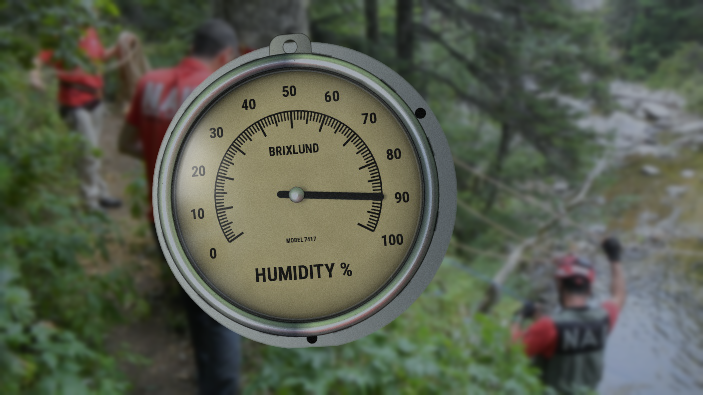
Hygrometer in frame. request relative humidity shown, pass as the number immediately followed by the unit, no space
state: 90%
